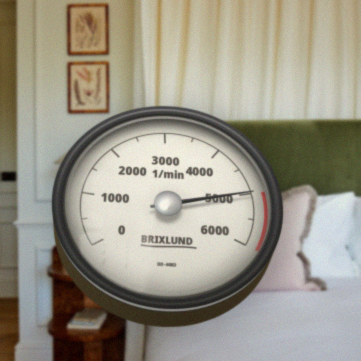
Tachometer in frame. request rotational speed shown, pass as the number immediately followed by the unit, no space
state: 5000rpm
